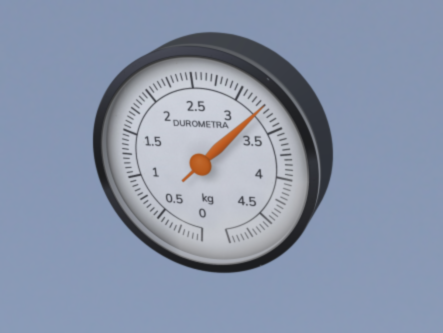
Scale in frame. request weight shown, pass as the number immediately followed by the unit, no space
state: 3.25kg
